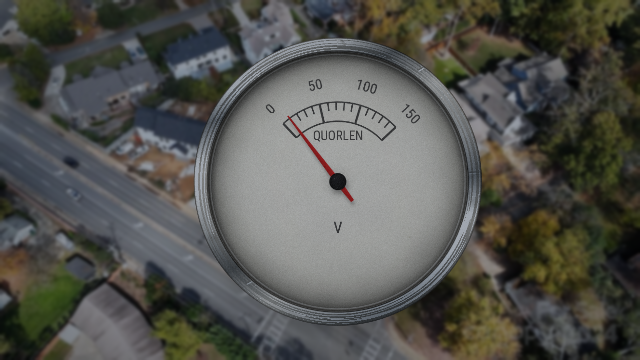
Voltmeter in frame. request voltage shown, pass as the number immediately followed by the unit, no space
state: 10V
